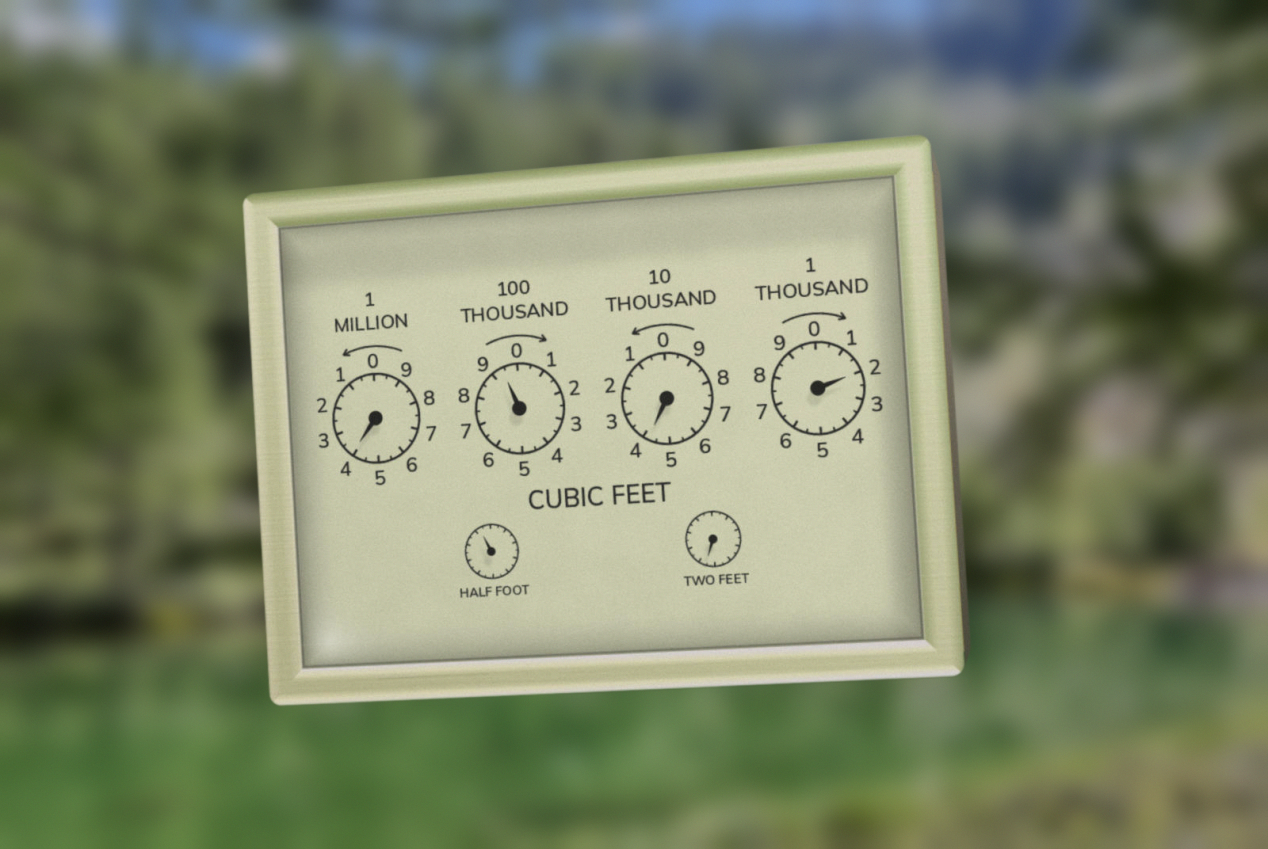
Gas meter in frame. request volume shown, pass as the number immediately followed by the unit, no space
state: 394200ft³
